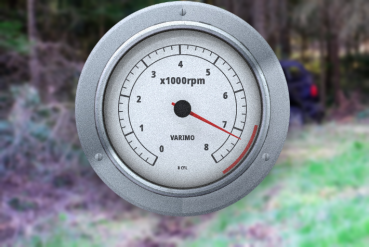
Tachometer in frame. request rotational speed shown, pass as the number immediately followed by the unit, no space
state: 7200rpm
